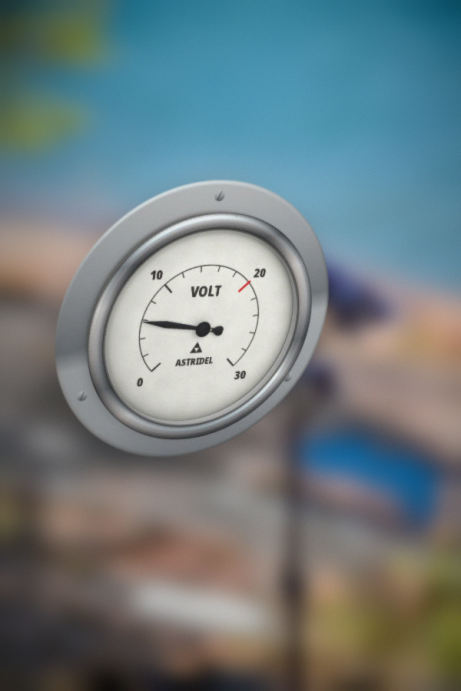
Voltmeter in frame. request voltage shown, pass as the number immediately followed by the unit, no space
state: 6V
